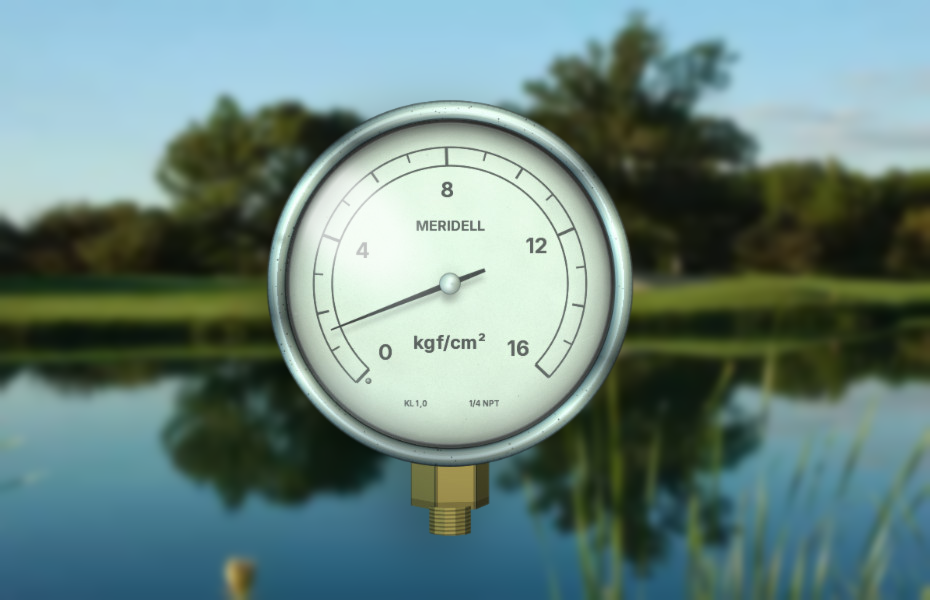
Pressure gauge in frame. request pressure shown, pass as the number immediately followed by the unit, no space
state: 1.5kg/cm²
